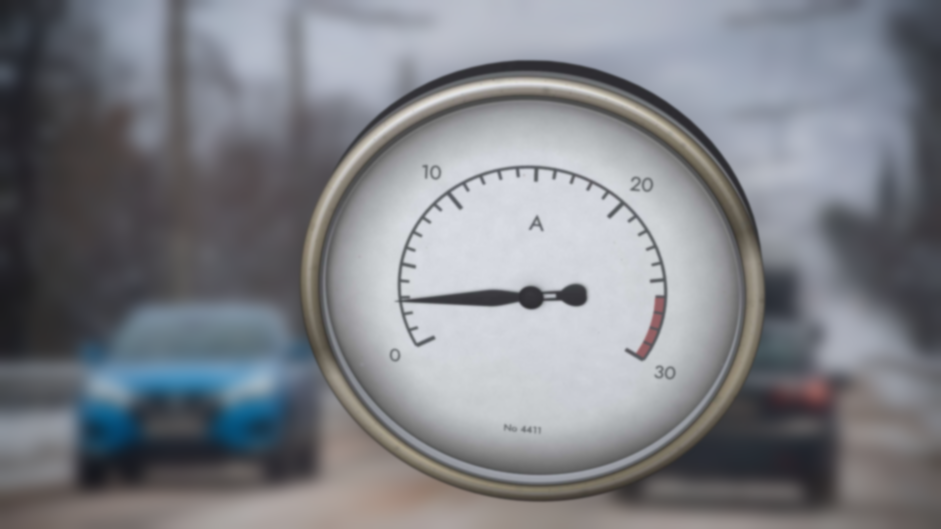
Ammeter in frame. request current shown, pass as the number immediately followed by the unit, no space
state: 3A
